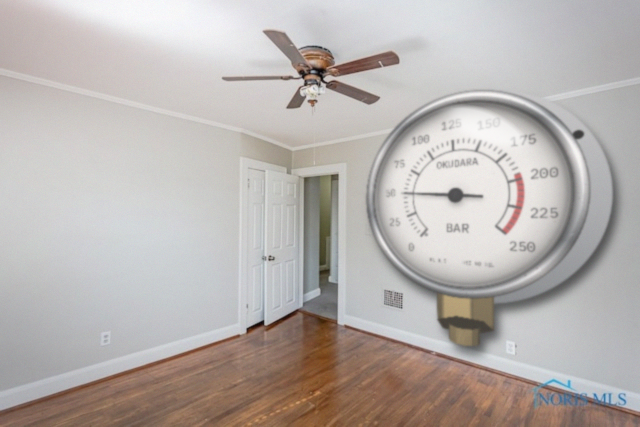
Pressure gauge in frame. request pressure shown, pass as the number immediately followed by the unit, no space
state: 50bar
